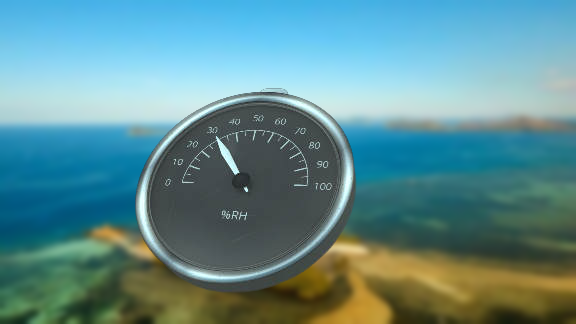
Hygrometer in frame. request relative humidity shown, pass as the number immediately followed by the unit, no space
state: 30%
